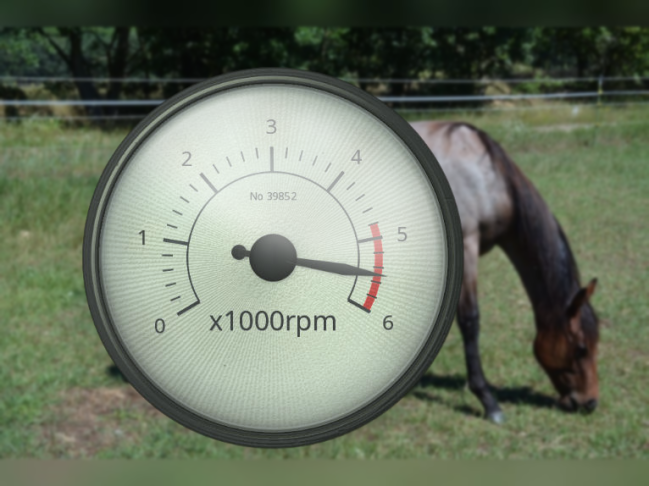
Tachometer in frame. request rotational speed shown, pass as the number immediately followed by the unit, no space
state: 5500rpm
